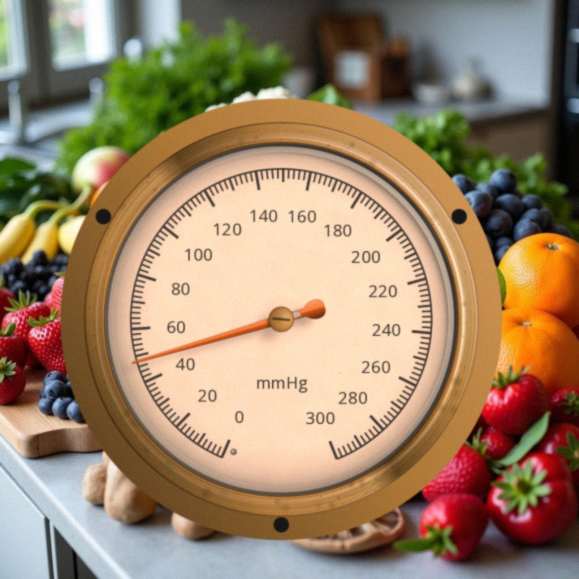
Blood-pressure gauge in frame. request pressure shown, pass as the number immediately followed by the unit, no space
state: 48mmHg
